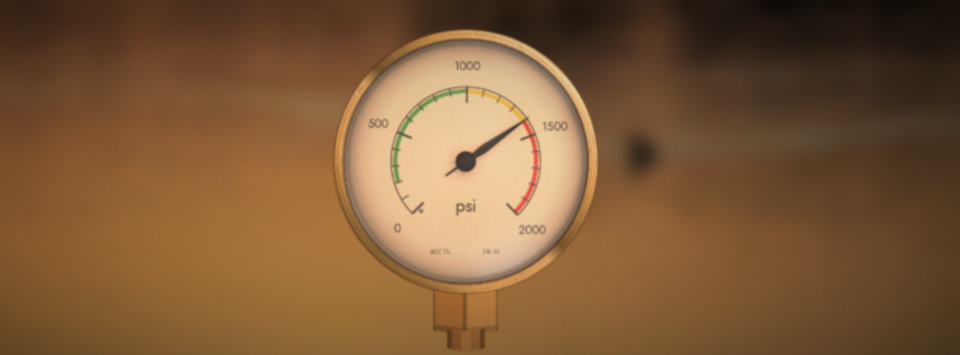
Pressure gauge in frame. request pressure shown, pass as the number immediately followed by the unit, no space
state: 1400psi
